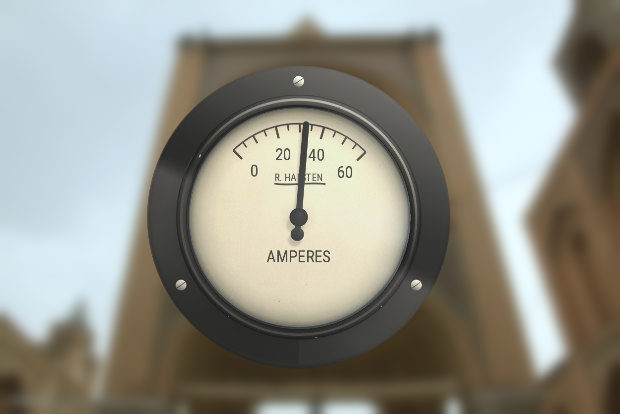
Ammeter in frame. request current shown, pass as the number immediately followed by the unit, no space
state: 32.5A
